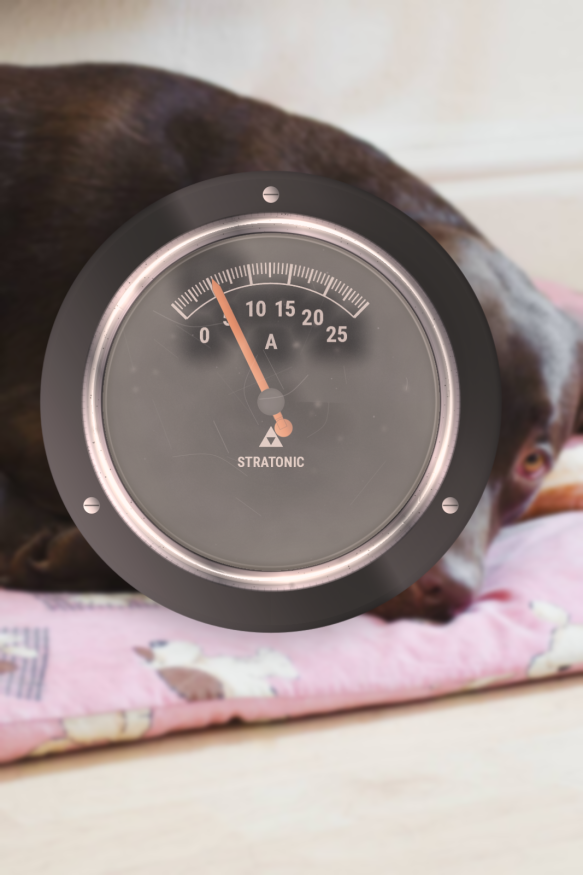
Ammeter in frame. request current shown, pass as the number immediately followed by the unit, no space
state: 5.5A
